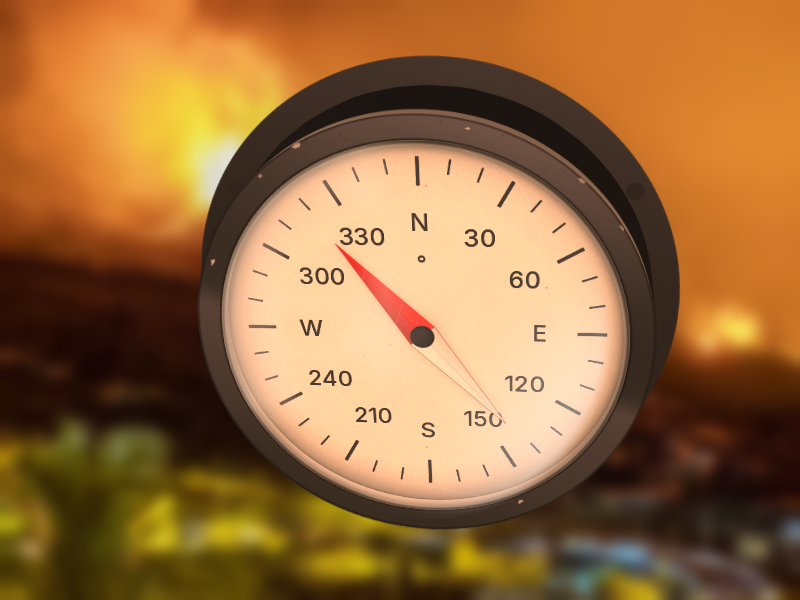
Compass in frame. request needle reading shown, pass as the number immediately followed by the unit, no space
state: 320°
